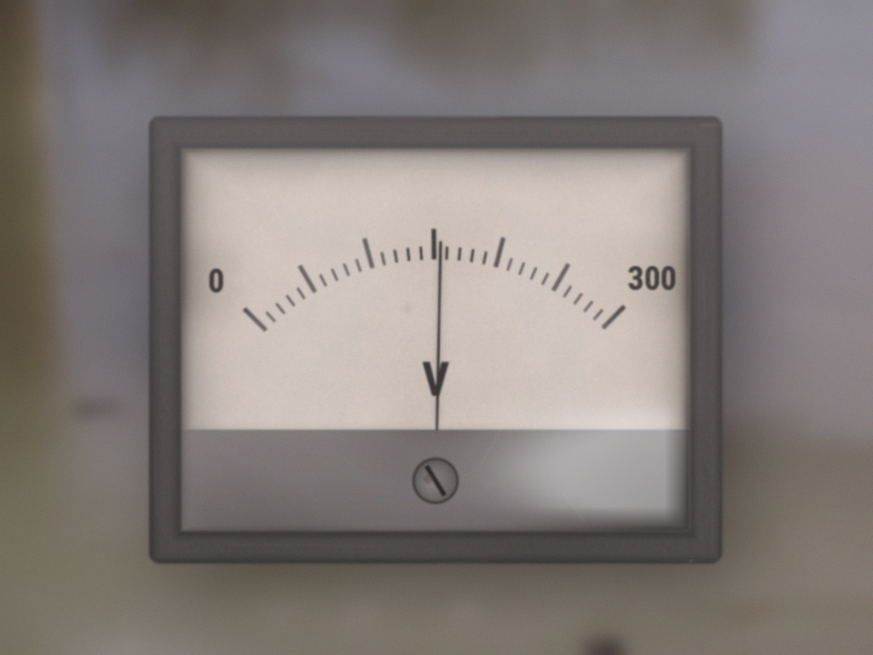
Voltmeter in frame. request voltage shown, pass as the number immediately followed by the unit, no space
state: 155V
